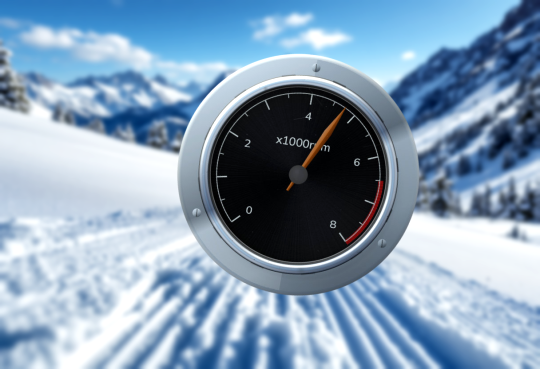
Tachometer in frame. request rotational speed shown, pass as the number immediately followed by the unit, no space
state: 4750rpm
